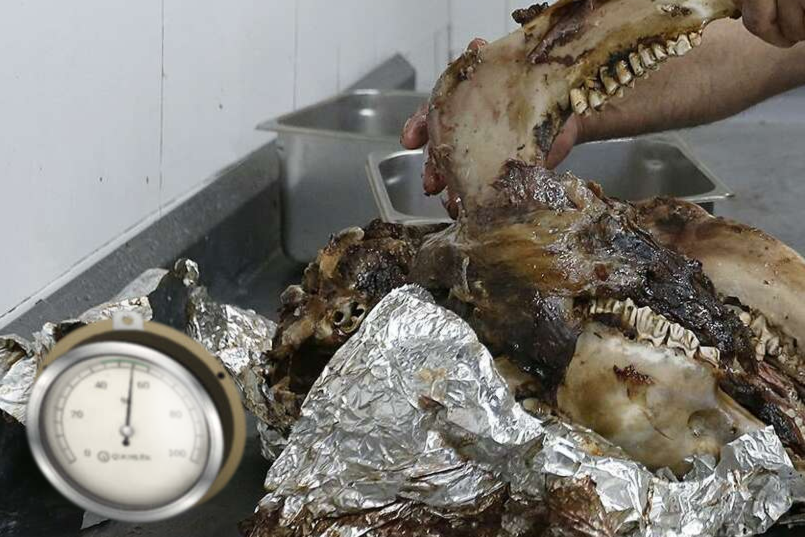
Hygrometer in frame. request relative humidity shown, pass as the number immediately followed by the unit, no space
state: 55%
